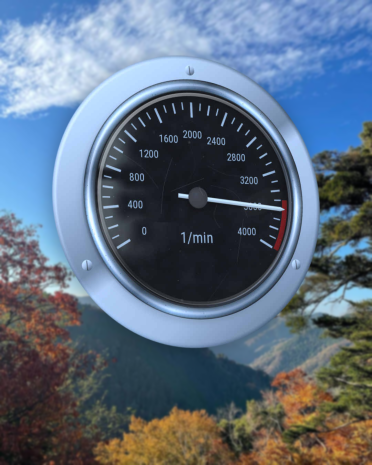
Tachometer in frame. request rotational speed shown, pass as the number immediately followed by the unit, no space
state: 3600rpm
